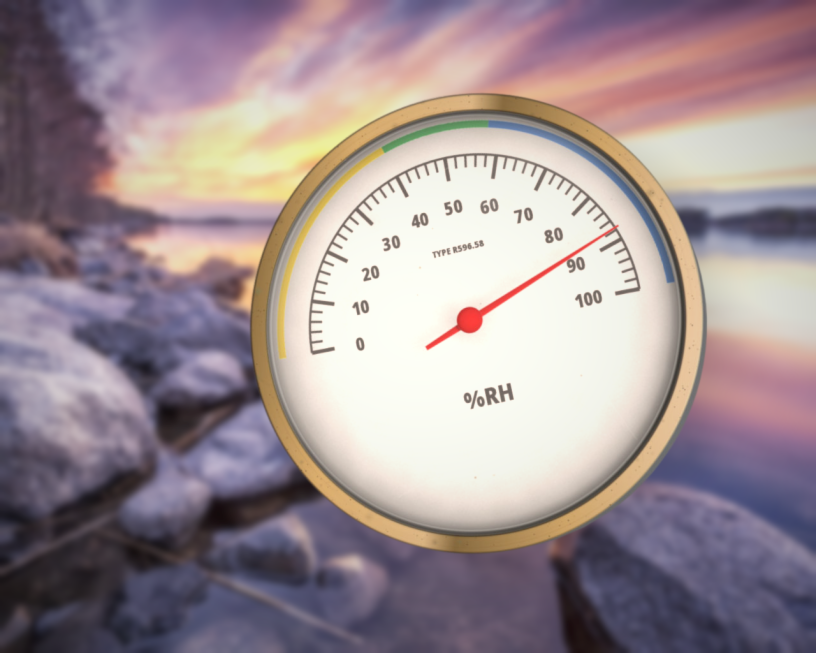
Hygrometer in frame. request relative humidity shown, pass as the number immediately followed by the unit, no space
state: 88%
